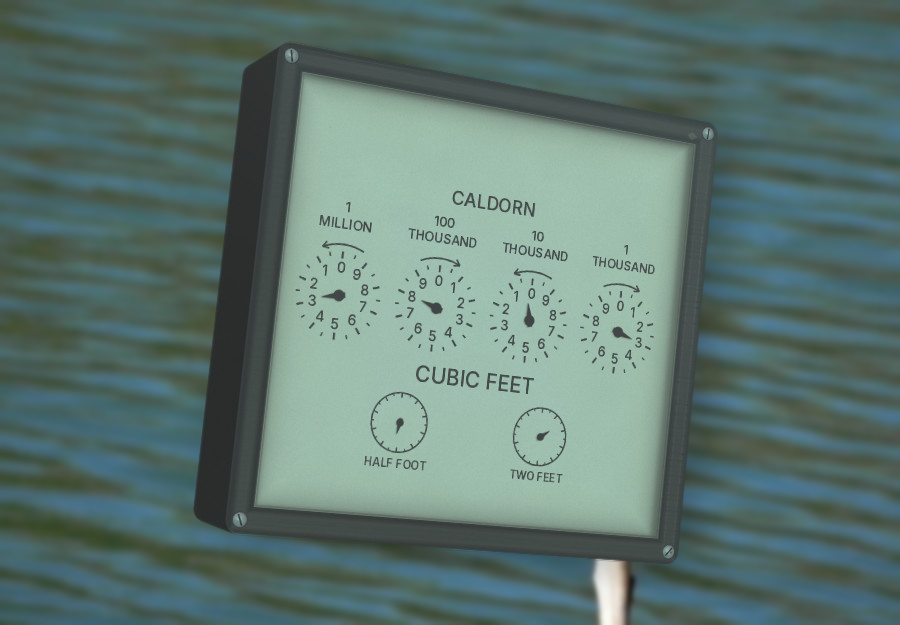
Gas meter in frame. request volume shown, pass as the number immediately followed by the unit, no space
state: 280300ft³
